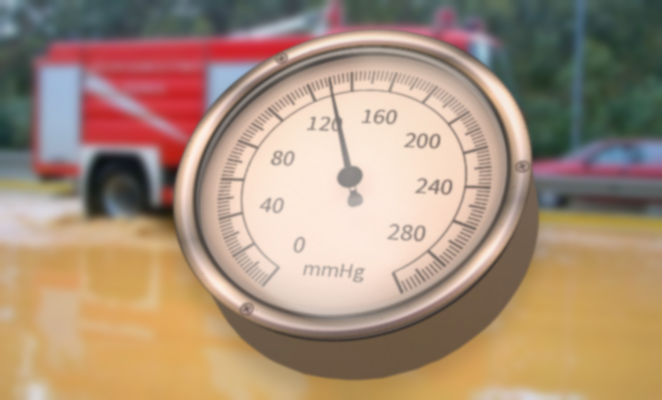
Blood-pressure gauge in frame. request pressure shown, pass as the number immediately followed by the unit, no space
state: 130mmHg
